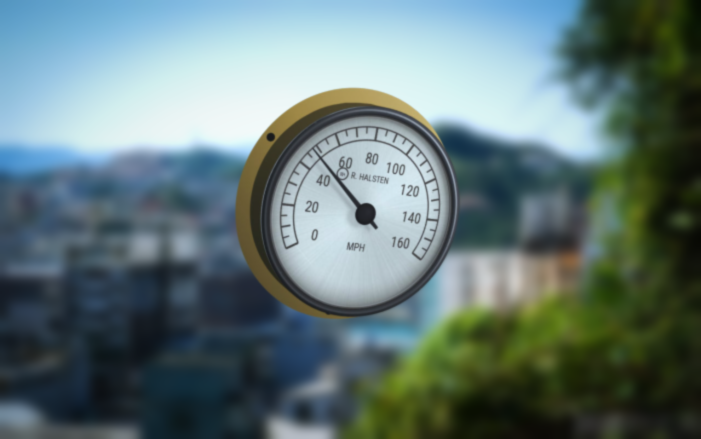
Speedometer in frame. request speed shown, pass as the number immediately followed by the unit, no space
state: 47.5mph
